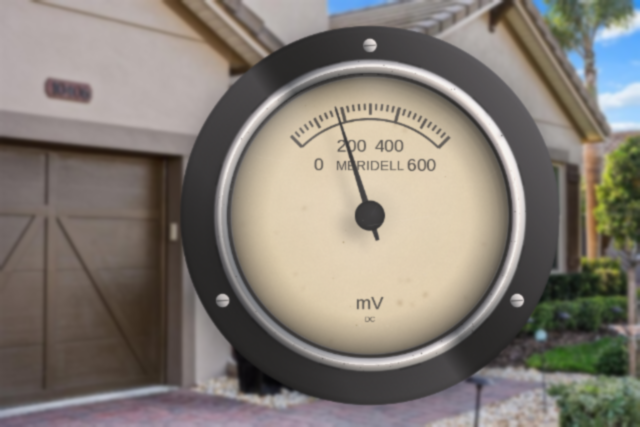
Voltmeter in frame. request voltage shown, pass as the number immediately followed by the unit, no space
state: 180mV
